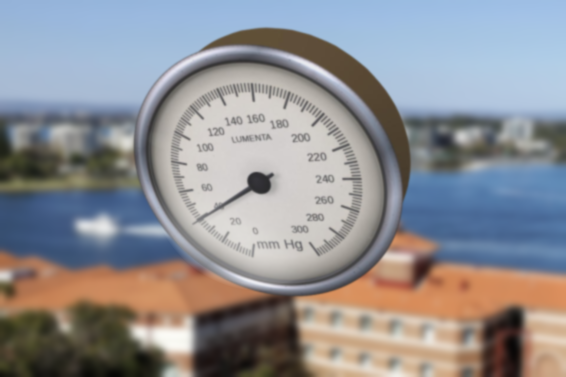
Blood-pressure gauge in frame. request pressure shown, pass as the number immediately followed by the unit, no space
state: 40mmHg
